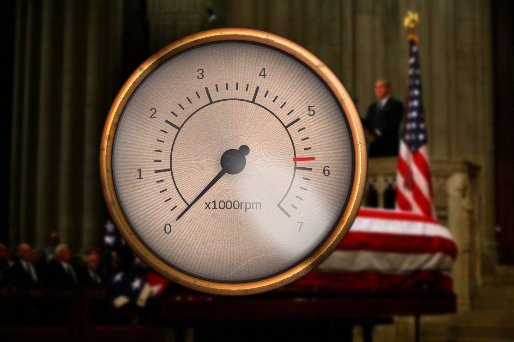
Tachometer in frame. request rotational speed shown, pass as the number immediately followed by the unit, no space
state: 0rpm
